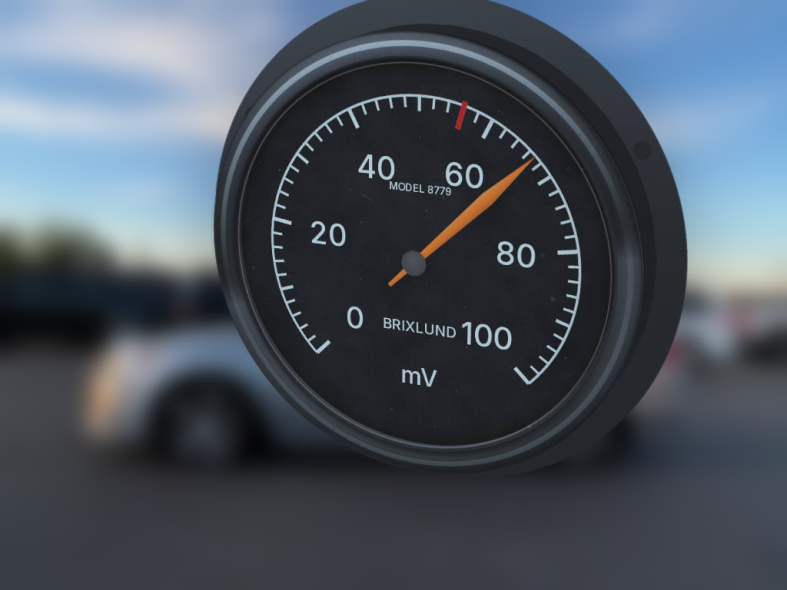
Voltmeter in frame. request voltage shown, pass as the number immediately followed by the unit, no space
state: 67mV
